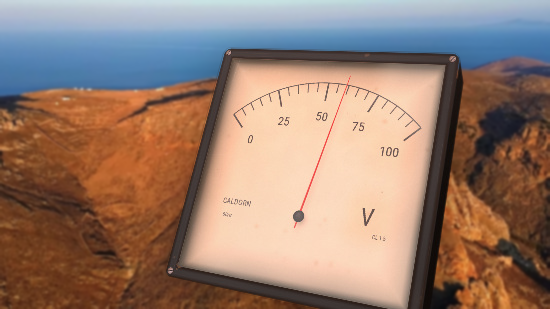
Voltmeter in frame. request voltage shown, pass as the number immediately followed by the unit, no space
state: 60V
